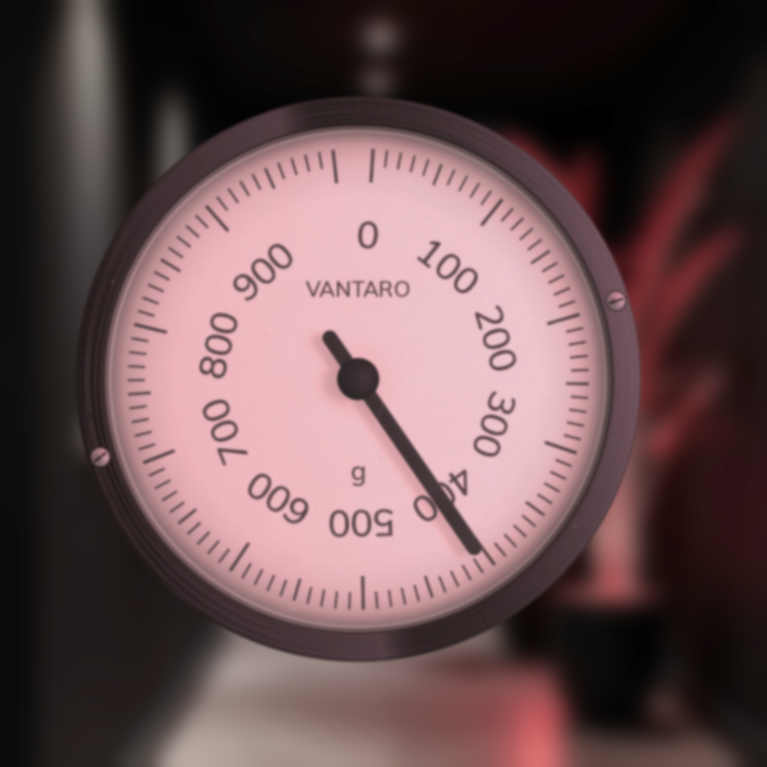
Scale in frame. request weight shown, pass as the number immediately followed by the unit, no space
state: 405g
